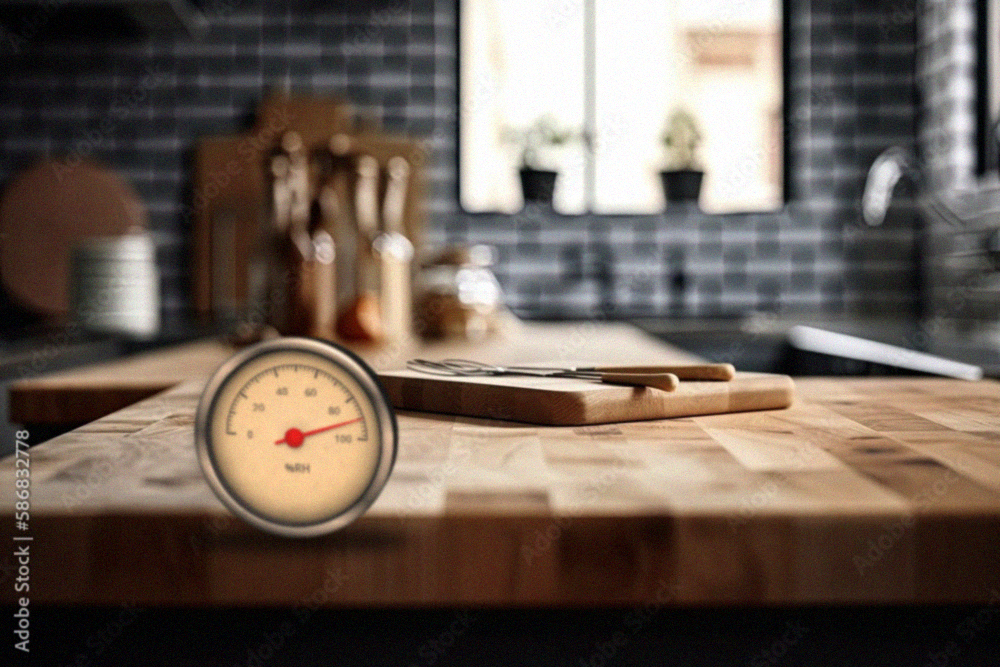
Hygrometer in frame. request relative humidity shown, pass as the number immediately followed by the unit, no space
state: 90%
